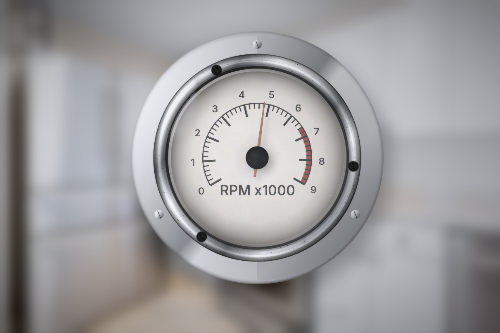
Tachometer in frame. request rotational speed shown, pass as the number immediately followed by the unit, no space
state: 4800rpm
